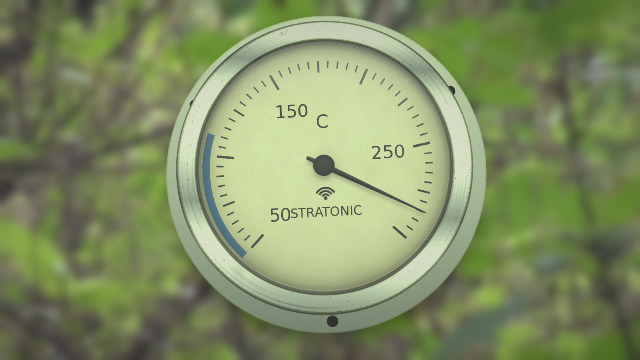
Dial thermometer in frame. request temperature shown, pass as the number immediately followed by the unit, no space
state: 285°C
